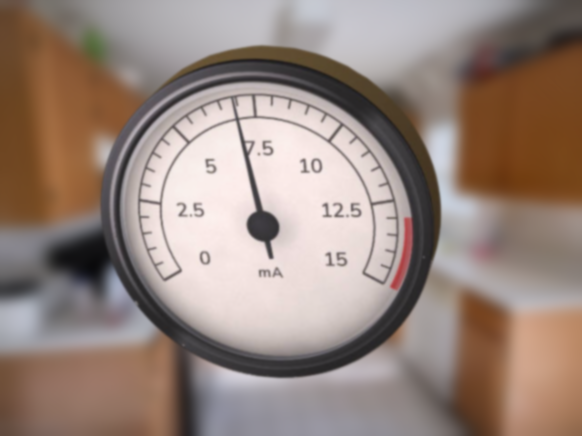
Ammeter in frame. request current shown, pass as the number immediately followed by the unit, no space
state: 7mA
